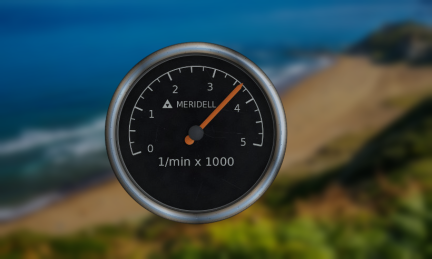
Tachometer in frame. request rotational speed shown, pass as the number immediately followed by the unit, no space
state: 3625rpm
